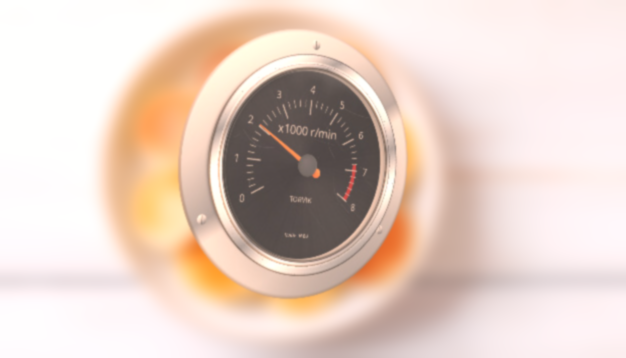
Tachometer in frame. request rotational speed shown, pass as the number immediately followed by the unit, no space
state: 2000rpm
